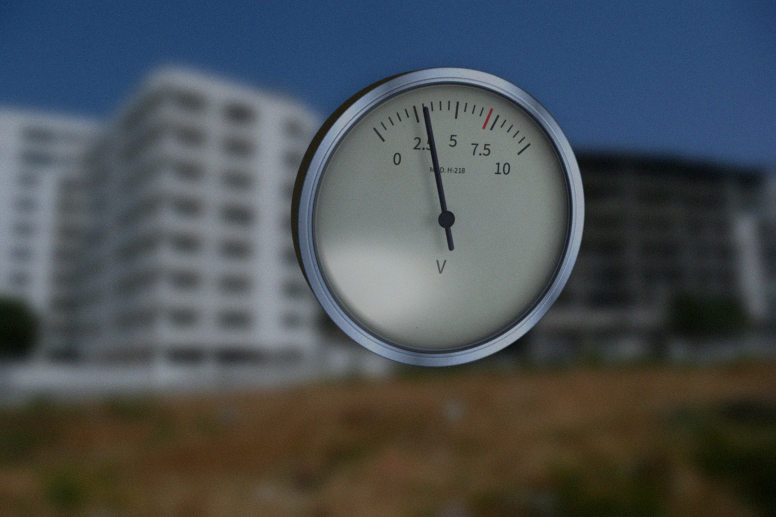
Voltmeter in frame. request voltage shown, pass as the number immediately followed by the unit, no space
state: 3V
